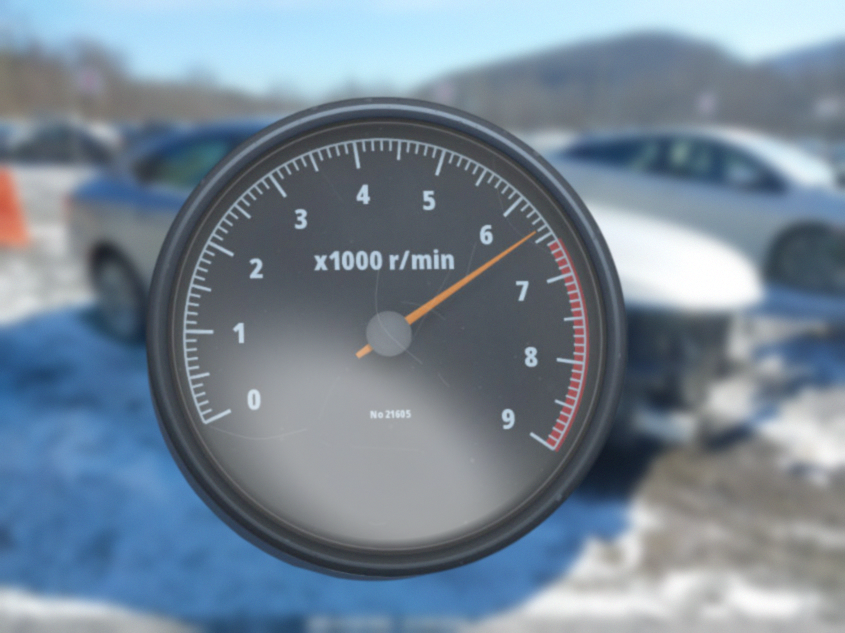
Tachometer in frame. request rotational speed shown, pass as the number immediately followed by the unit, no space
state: 6400rpm
